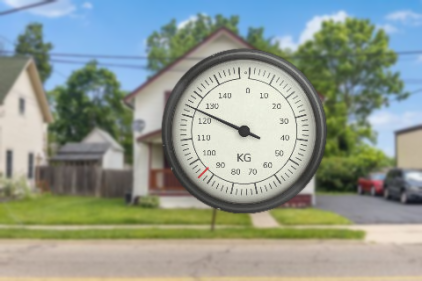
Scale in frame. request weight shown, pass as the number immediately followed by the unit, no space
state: 124kg
